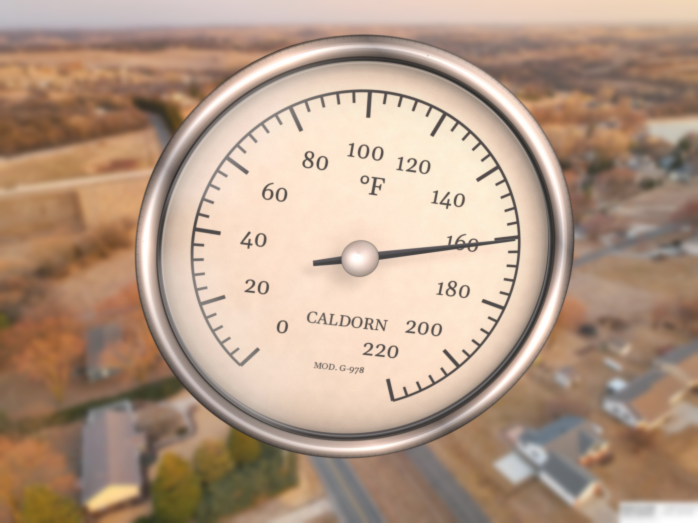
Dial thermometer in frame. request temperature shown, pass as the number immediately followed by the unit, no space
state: 160°F
